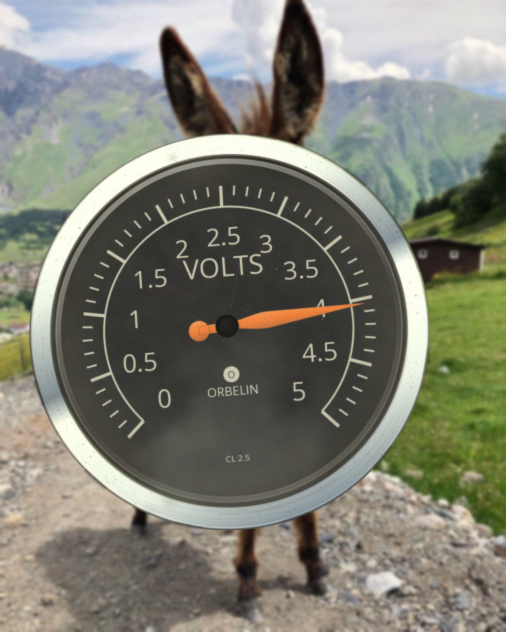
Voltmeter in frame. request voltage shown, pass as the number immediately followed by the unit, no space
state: 4.05V
